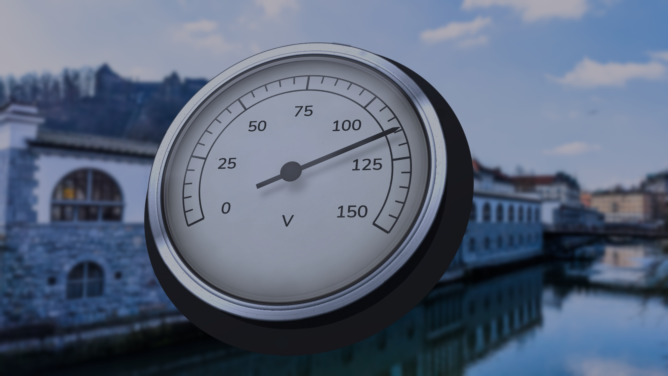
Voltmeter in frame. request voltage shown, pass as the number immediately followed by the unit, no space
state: 115V
